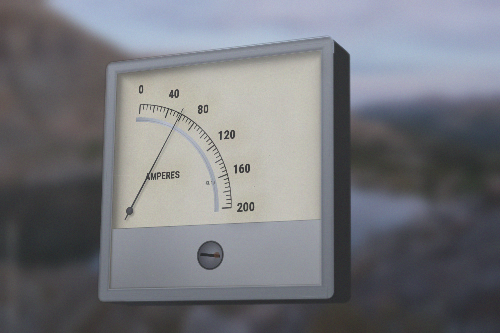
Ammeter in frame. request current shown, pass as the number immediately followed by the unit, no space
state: 60A
